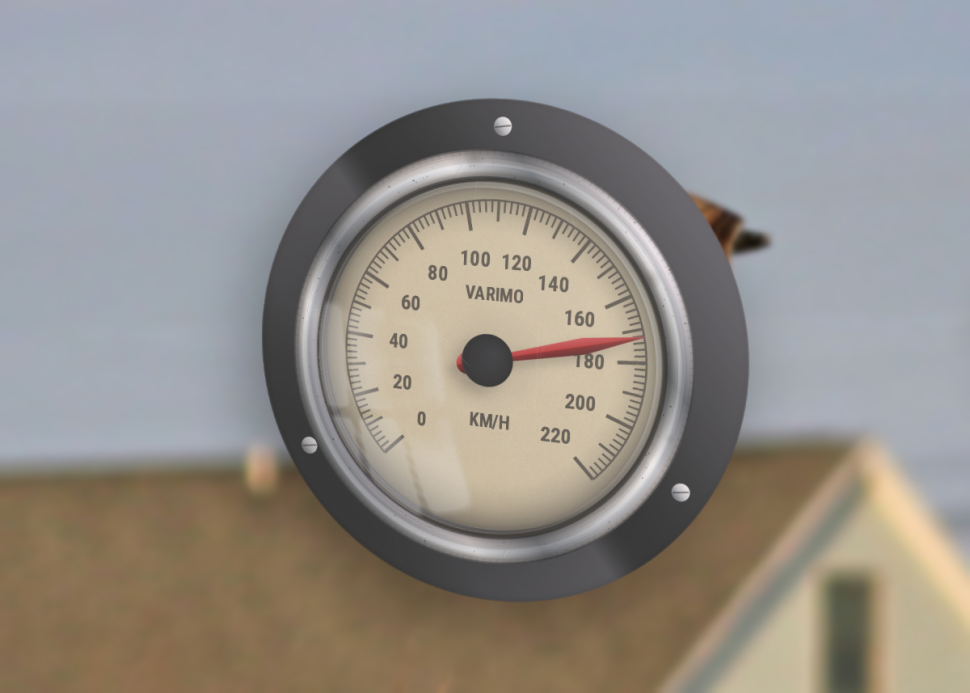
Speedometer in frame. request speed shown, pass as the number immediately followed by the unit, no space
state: 172km/h
